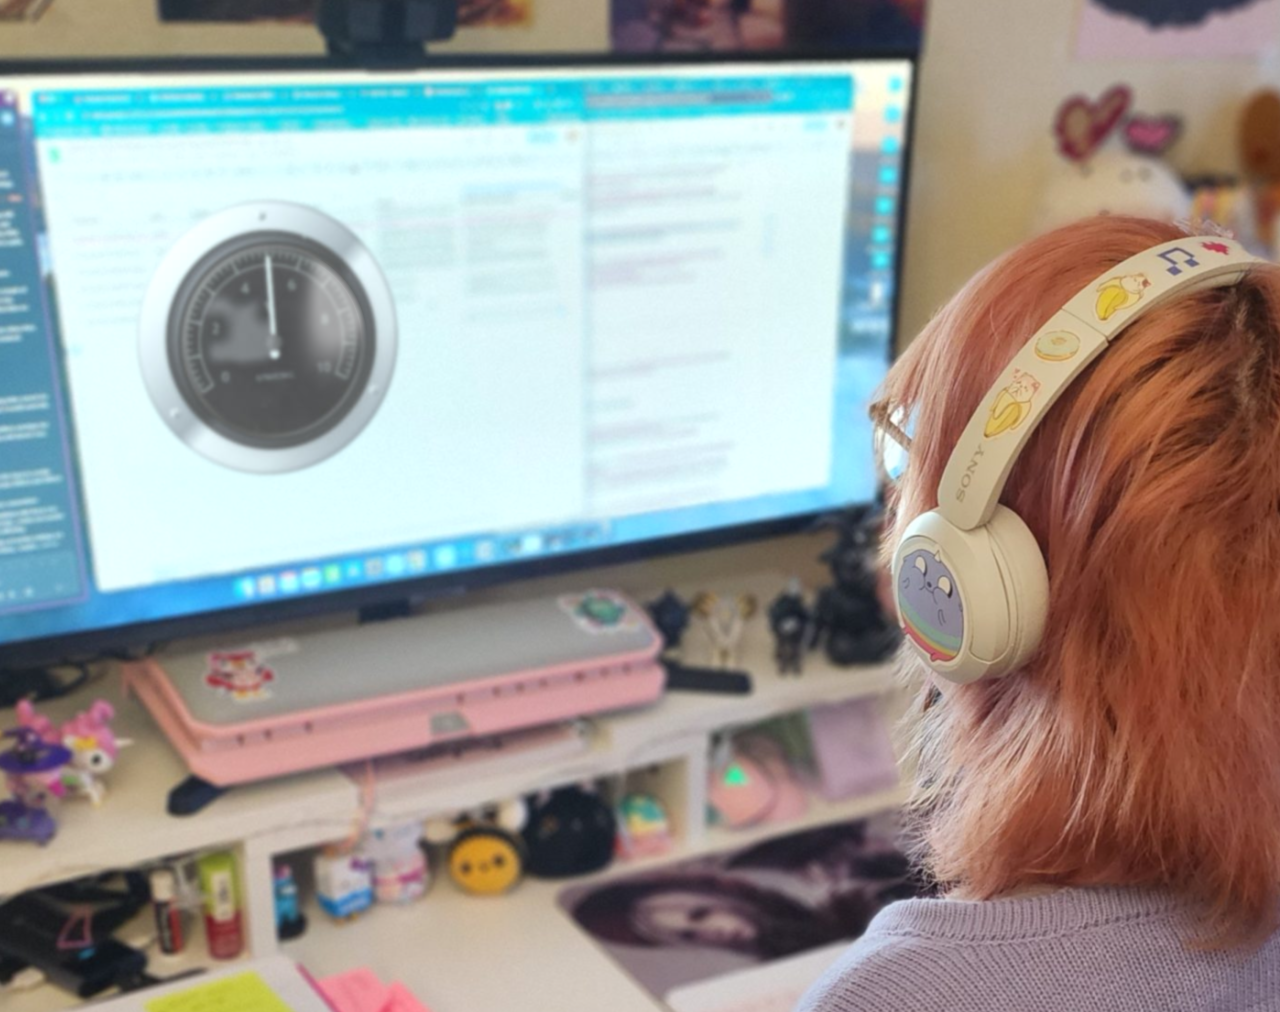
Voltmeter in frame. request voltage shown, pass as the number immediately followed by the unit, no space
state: 5V
